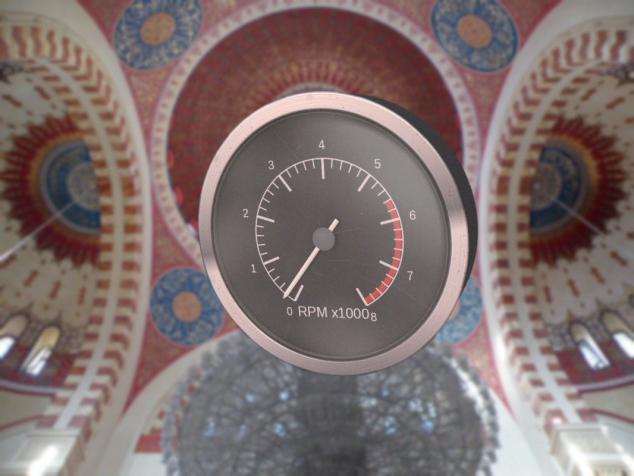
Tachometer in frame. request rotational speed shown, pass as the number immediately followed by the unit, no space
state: 200rpm
